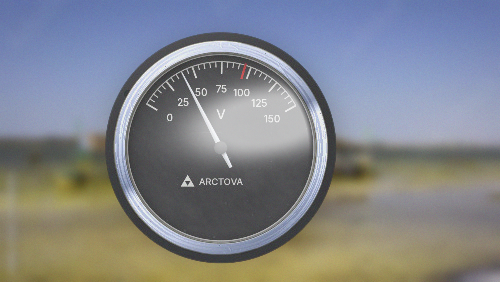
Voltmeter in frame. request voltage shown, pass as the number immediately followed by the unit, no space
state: 40V
